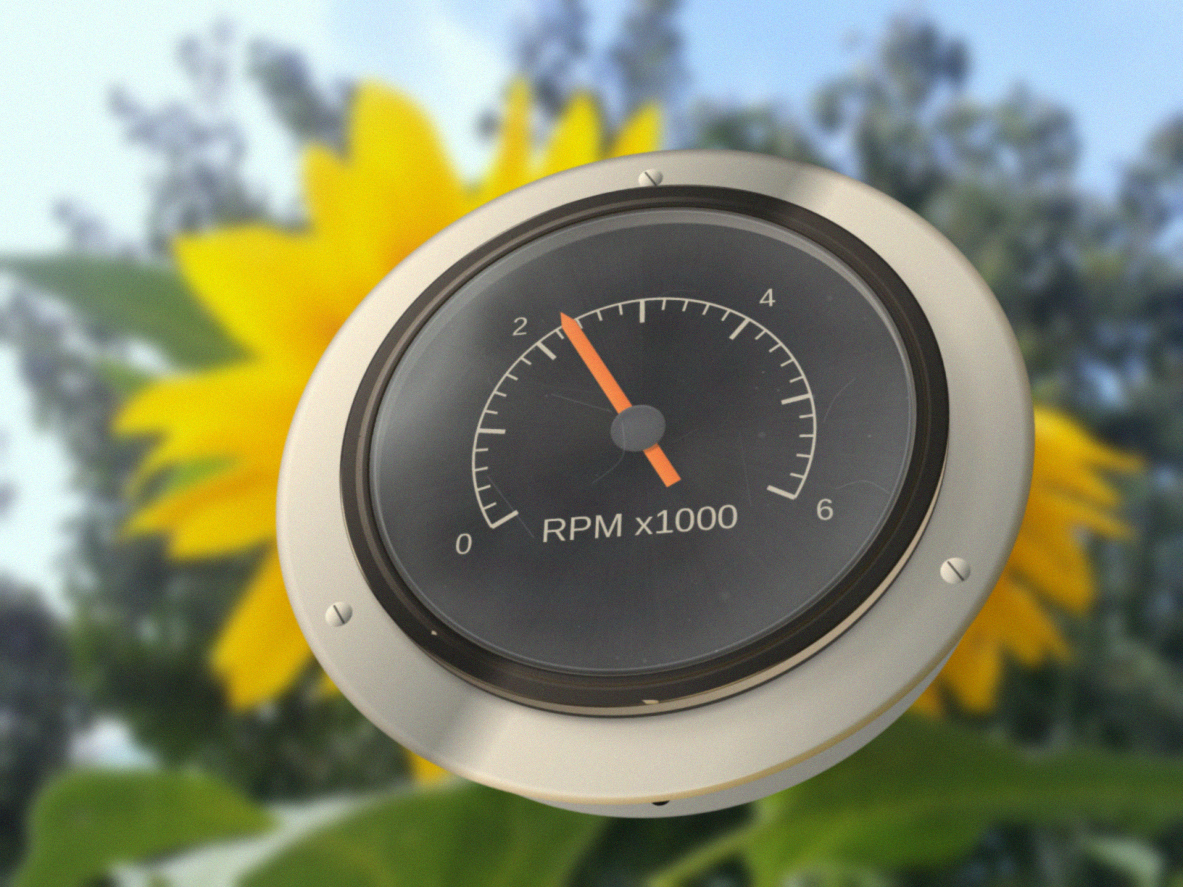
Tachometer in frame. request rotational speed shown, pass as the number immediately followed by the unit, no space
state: 2300rpm
